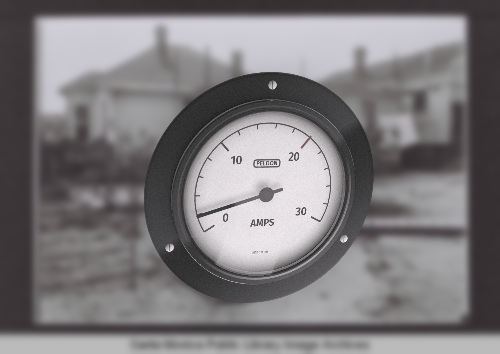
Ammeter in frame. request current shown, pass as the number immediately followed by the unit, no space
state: 2A
